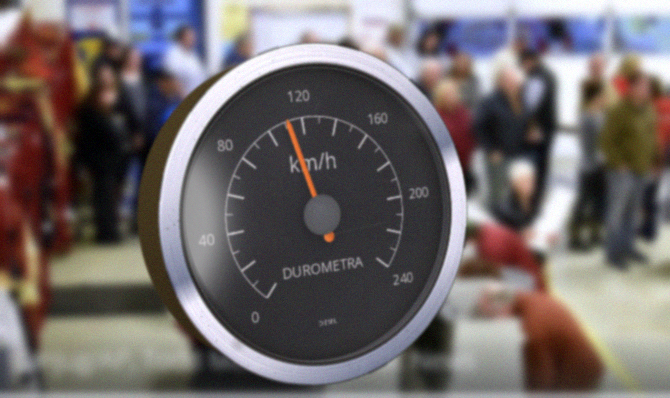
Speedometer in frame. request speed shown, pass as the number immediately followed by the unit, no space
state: 110km/h
